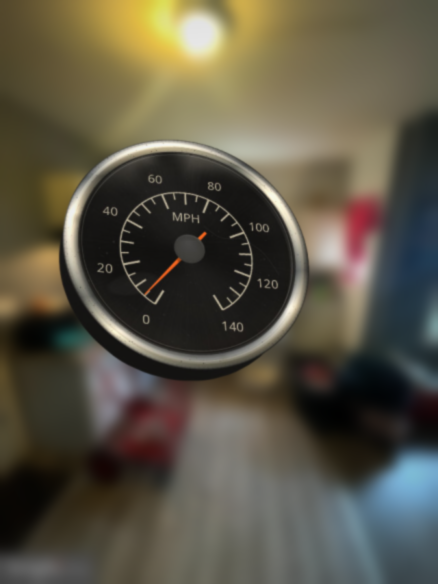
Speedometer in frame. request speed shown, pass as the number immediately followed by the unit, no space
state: 5mph
